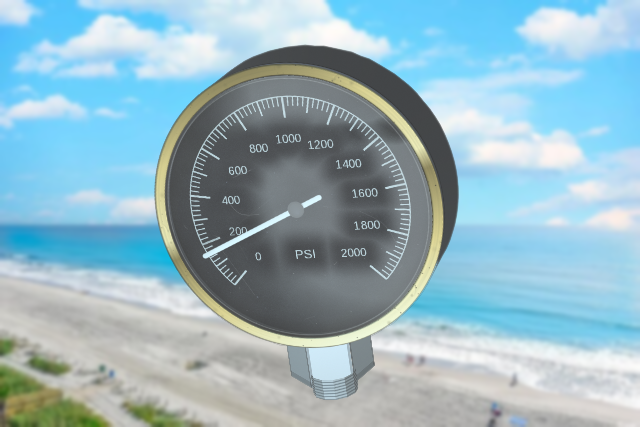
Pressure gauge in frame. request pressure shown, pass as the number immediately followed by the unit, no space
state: 160psi
